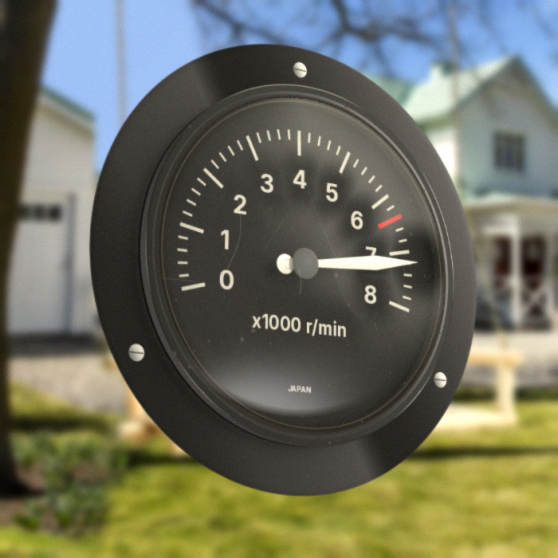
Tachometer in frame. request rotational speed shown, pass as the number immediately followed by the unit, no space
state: 7200rpm
